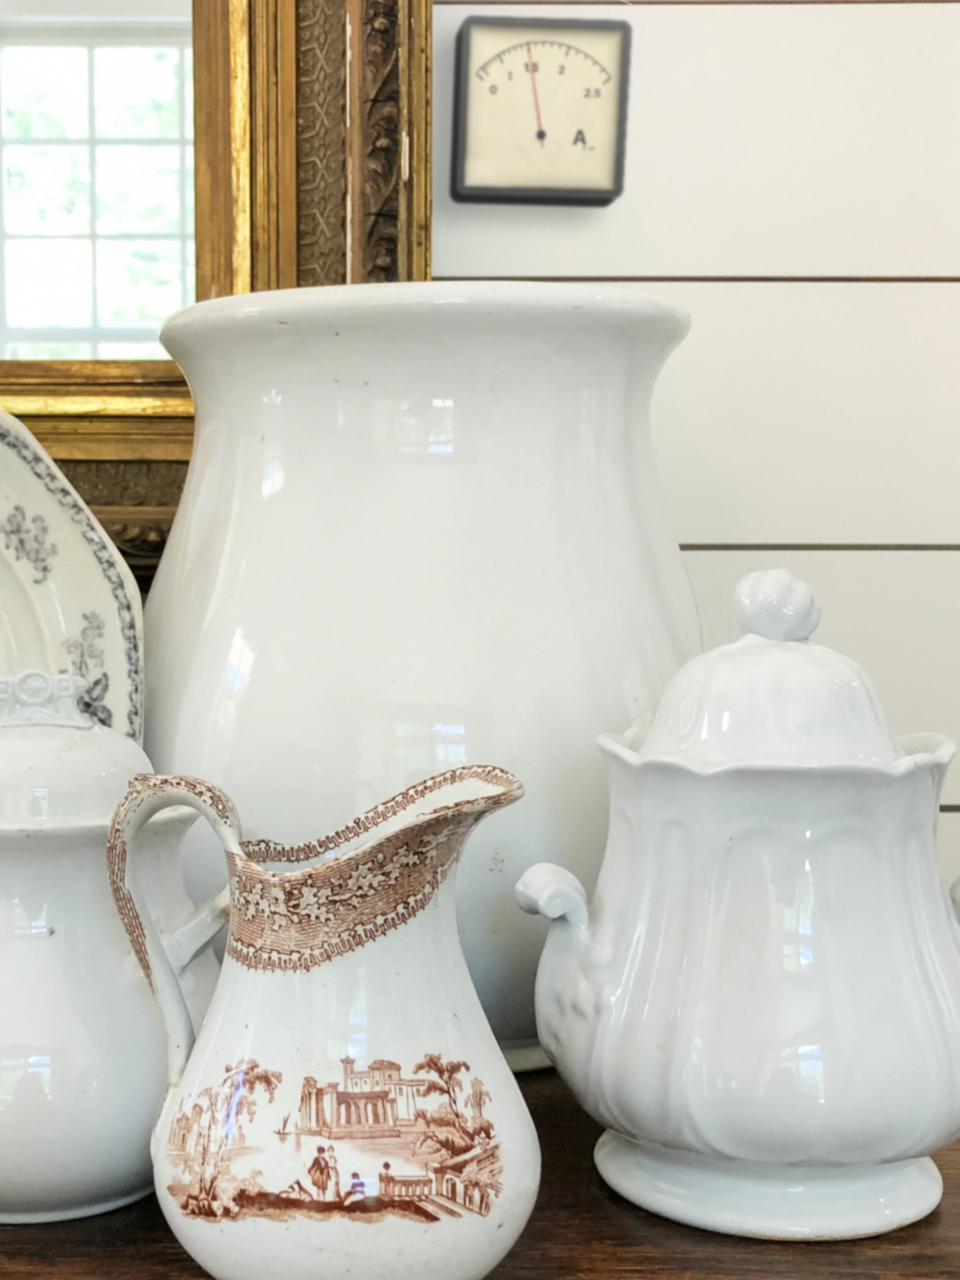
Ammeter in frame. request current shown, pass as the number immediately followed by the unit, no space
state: 1.5A
